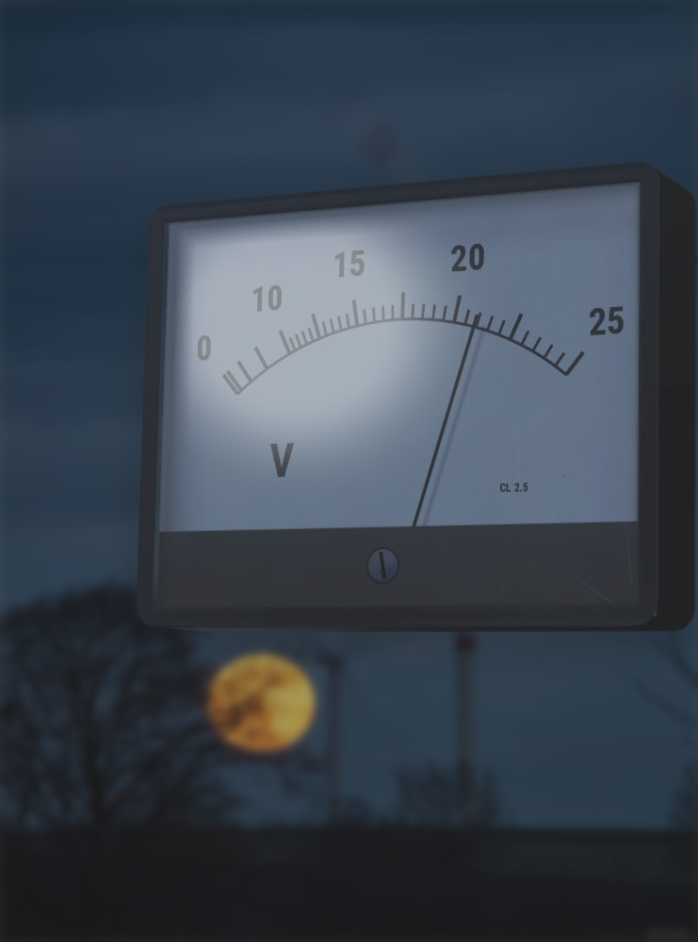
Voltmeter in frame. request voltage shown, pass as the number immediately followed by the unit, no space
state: 21V
